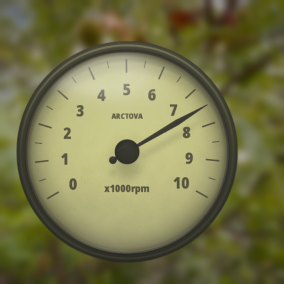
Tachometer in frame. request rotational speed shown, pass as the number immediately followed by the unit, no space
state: 7500rpm
